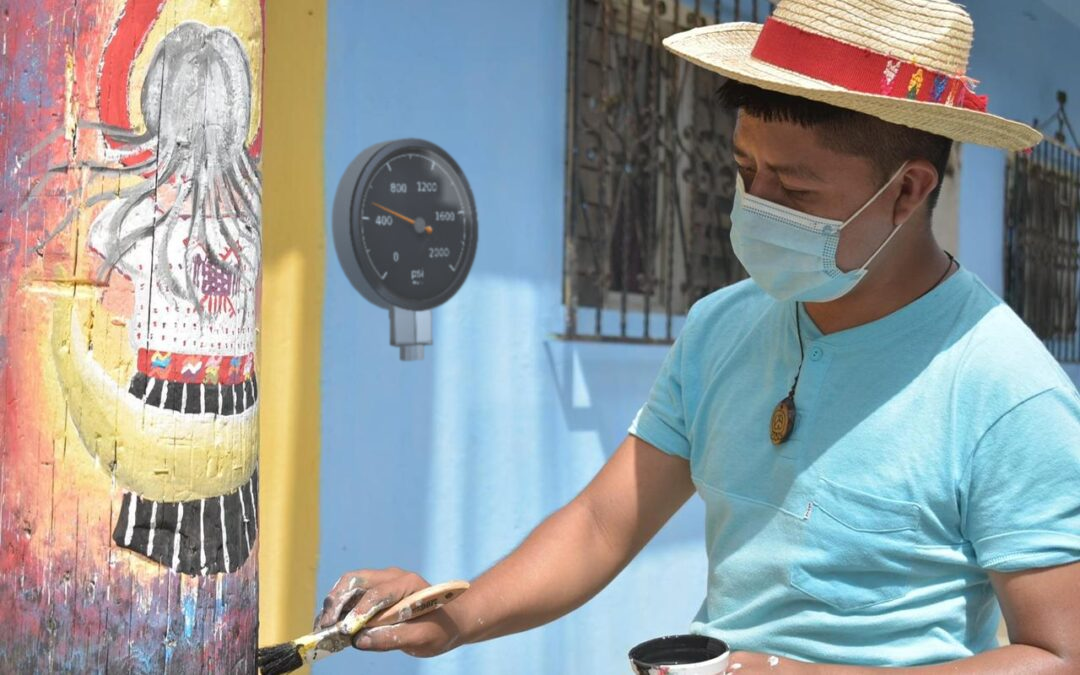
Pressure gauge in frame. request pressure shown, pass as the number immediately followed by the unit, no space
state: 500psi
